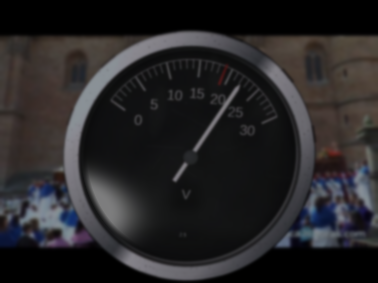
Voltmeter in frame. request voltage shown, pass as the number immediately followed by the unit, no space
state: 22V
